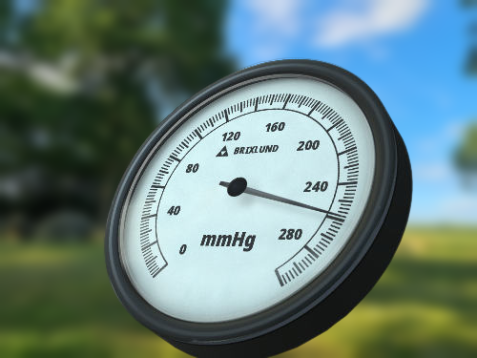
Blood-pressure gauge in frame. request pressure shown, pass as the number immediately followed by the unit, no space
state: 260mmHg
